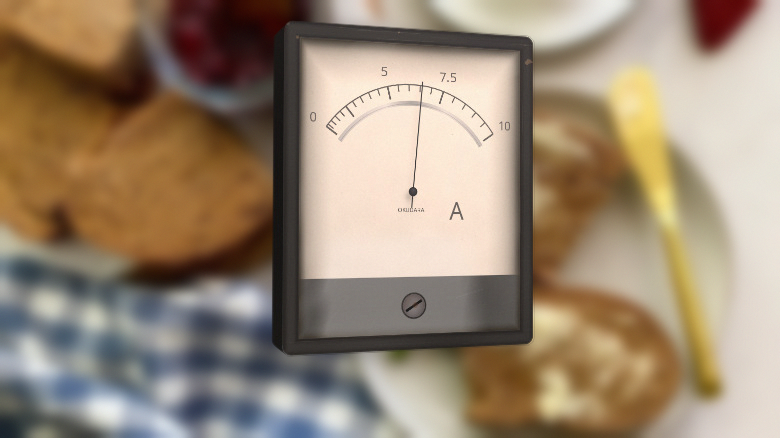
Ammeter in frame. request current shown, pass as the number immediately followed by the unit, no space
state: 6.5A
